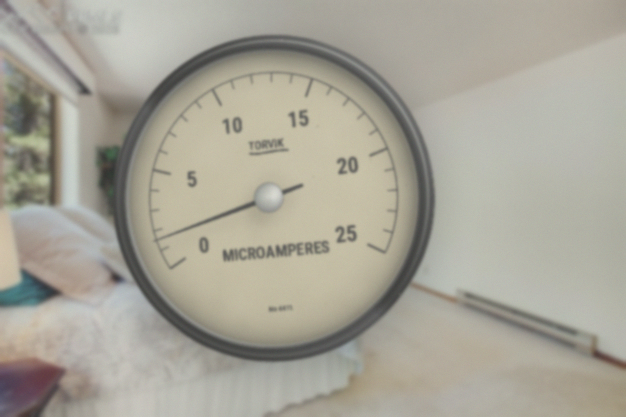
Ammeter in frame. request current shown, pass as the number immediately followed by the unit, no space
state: 1.5µA
